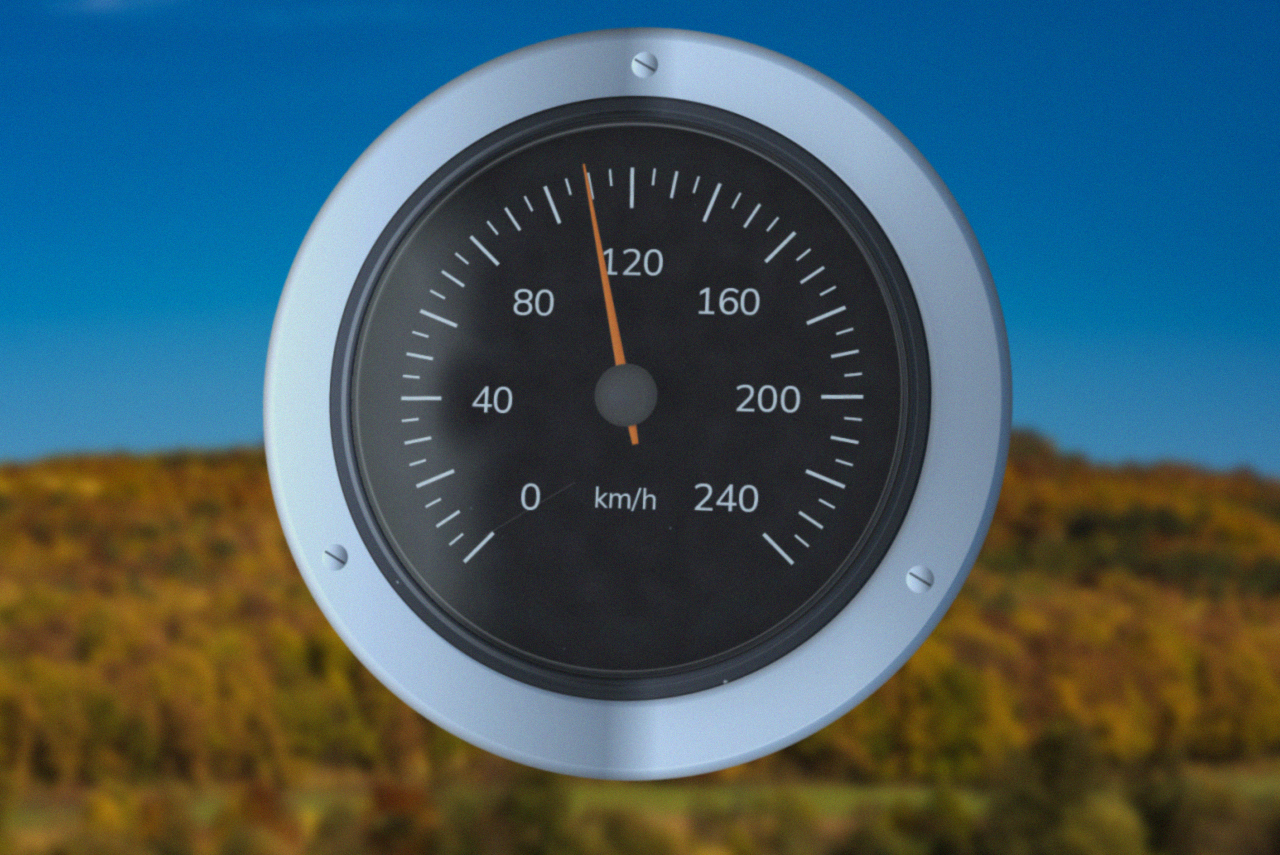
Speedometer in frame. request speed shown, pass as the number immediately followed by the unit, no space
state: 110km/h
